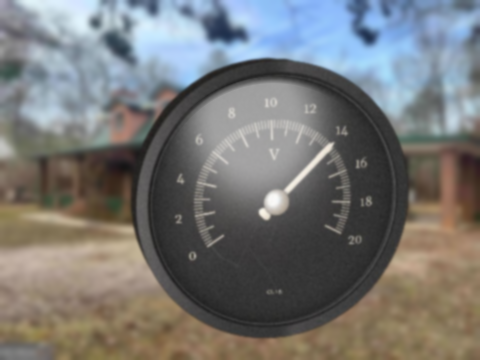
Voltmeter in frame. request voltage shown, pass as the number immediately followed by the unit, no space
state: 14V
